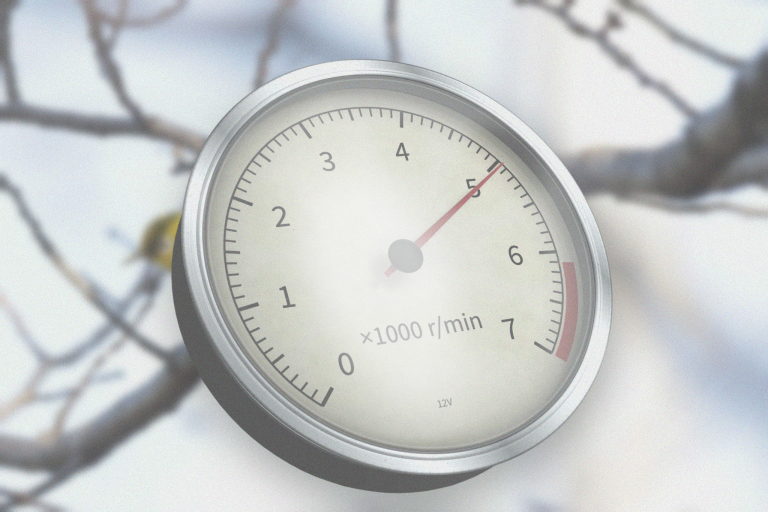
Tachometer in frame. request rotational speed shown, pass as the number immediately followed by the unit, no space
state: 5050rpm
